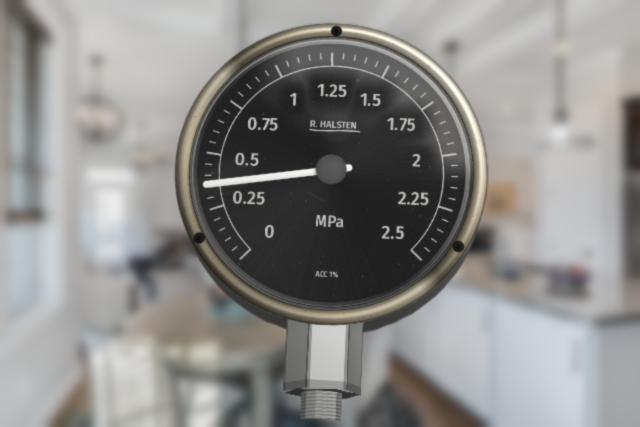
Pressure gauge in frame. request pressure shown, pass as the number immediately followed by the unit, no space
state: 0.35MPa
